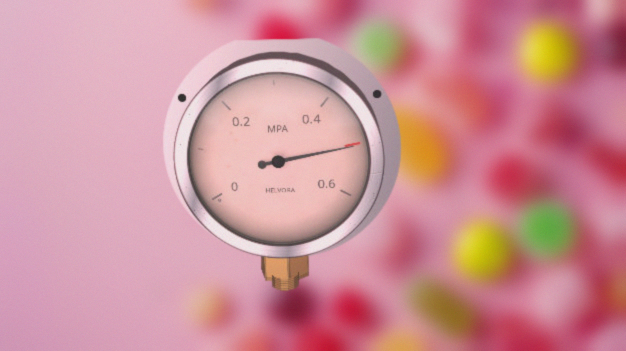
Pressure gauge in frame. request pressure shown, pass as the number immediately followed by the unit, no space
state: 0.5MPa
